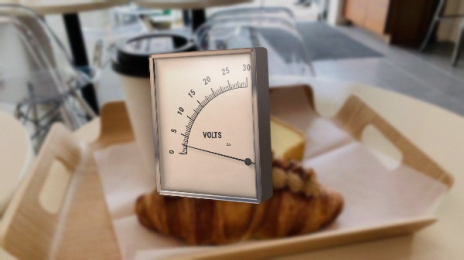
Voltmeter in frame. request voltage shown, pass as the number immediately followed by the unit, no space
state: 2.5V
